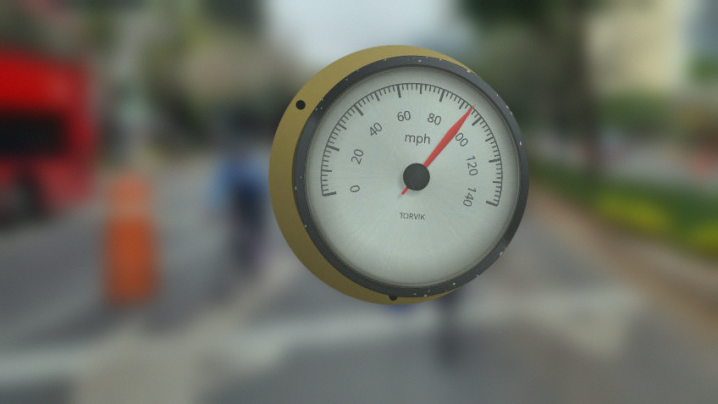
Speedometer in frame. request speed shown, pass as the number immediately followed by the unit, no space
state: 94mph
